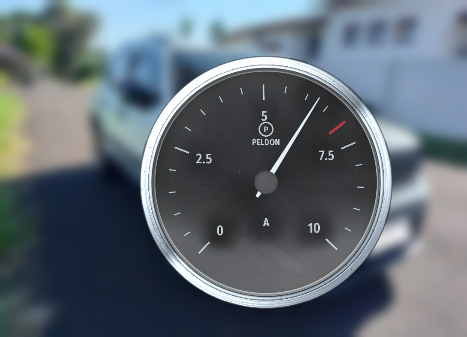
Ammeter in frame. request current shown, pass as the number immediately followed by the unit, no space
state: 6.25A
